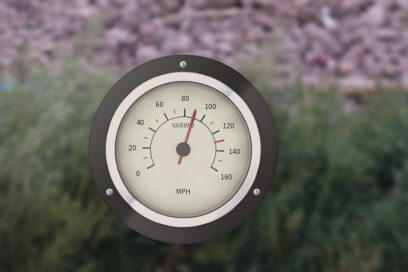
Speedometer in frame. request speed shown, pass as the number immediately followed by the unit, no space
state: 90mph
